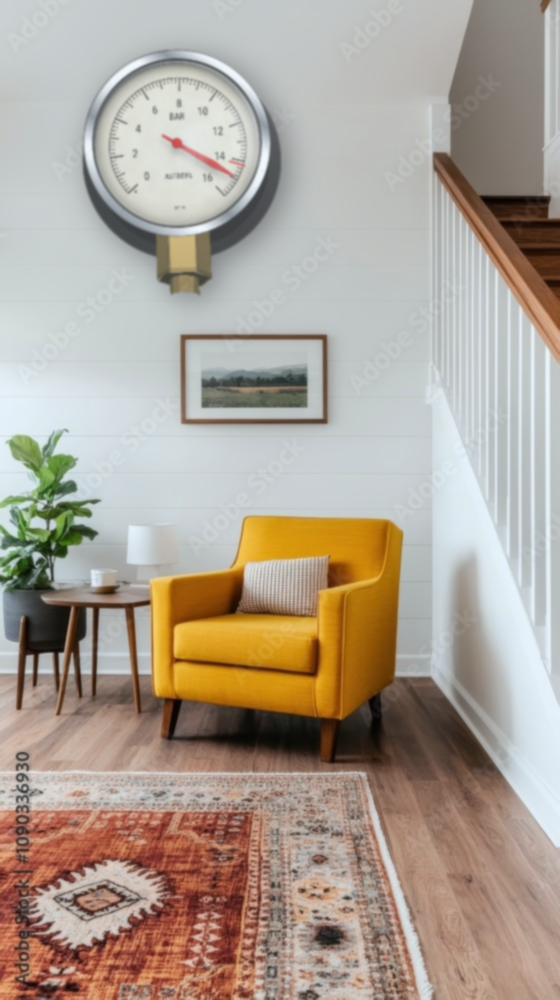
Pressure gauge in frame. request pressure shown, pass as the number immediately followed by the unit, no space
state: 15bar
